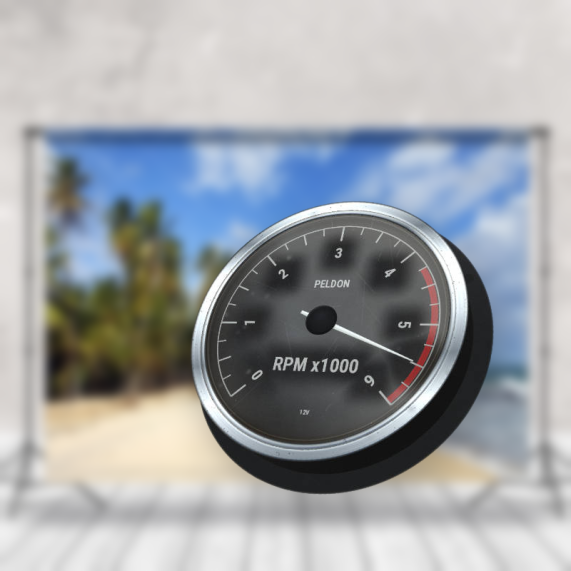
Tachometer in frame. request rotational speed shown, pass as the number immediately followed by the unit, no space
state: 5500rpm
